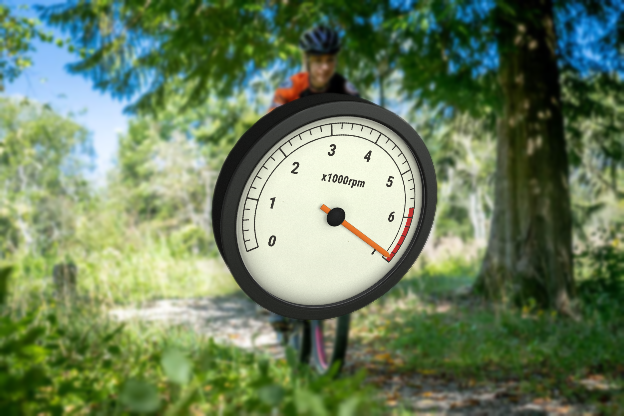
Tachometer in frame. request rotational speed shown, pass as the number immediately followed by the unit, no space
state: 6900rpm
